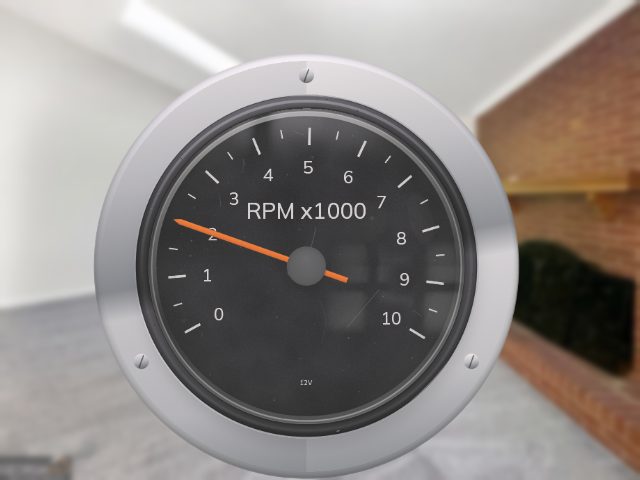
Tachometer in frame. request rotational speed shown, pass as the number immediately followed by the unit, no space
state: 2000rpm
